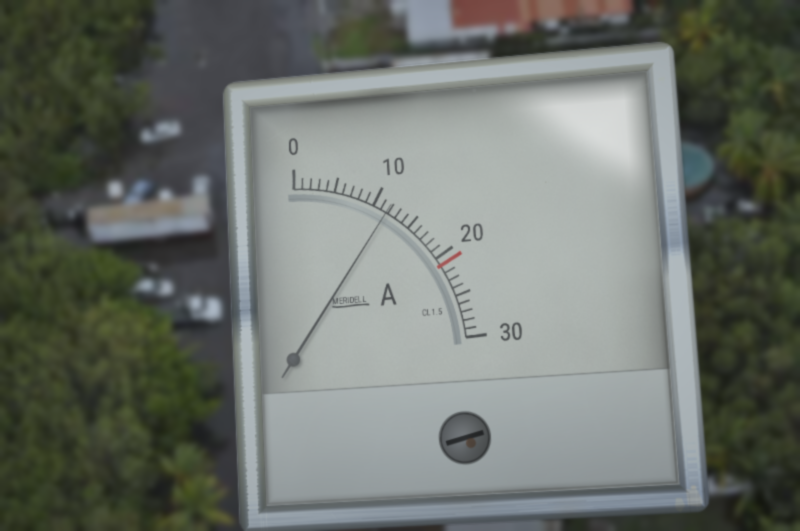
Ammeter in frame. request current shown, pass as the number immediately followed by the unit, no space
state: 12A
